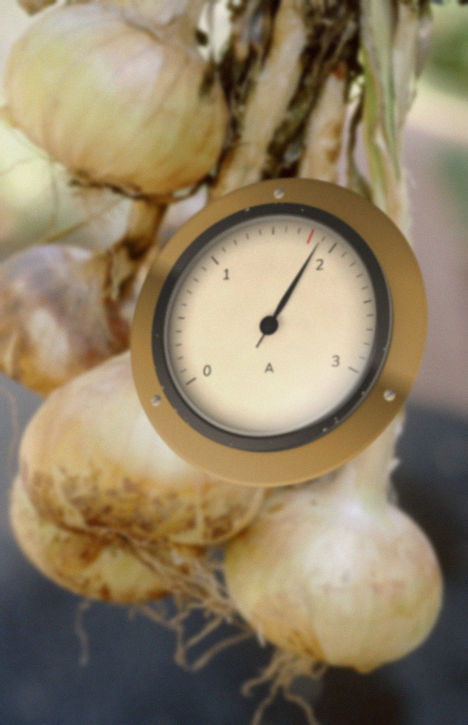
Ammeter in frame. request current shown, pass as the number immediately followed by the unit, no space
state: 1.9A
